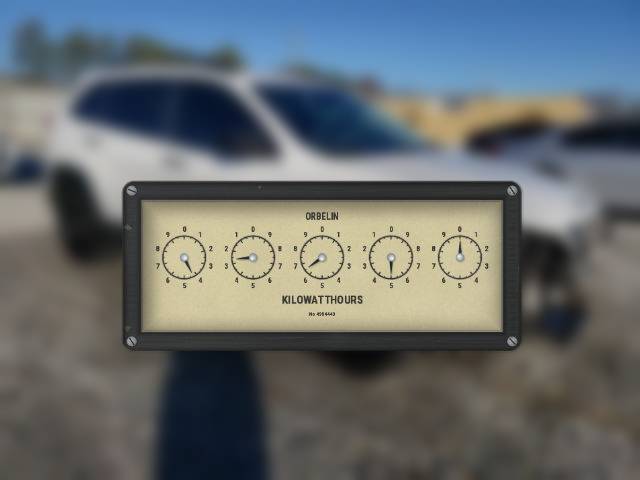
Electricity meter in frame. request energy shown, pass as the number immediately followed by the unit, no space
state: 42650kWh
